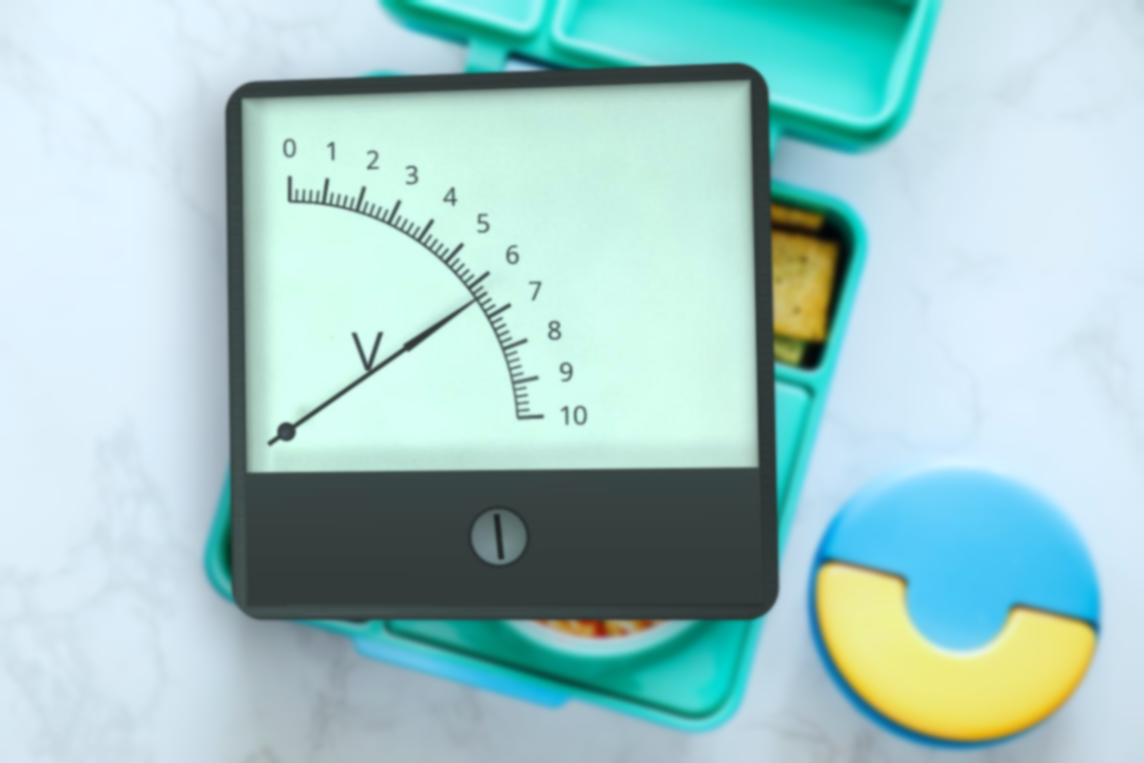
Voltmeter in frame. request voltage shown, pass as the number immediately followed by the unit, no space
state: 6.4V
